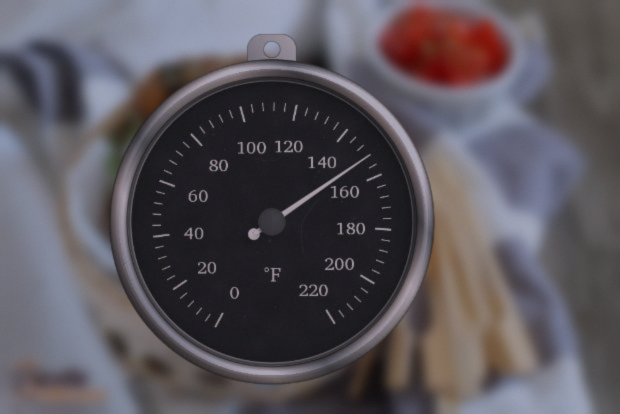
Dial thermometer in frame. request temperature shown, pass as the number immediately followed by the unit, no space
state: 152°F
